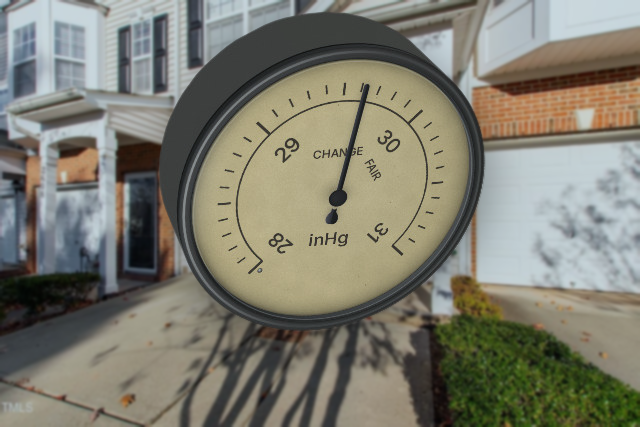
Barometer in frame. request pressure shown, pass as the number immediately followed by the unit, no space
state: 29.6inHg
